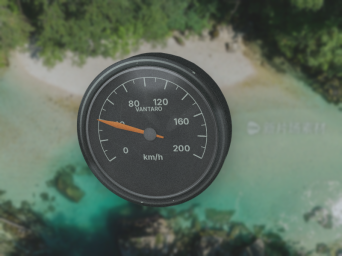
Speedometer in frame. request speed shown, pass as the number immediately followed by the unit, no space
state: 40km/h
